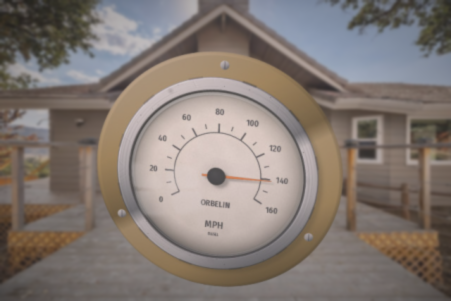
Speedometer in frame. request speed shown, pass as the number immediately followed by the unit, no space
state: 140mph
